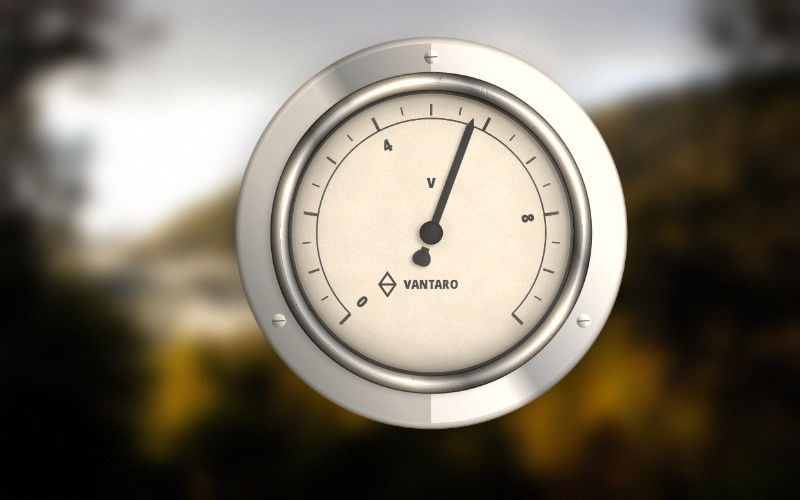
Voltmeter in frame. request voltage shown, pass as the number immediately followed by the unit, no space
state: 5.75V
